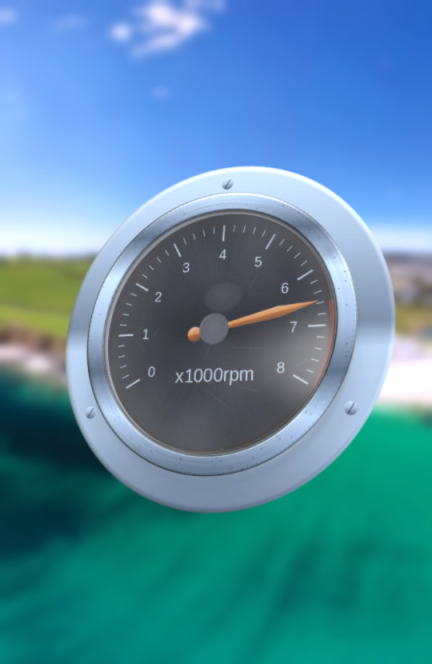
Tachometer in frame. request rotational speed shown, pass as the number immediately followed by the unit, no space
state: 6600rpm
